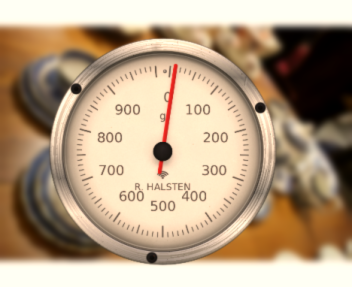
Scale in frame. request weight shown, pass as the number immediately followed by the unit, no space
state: 10g
